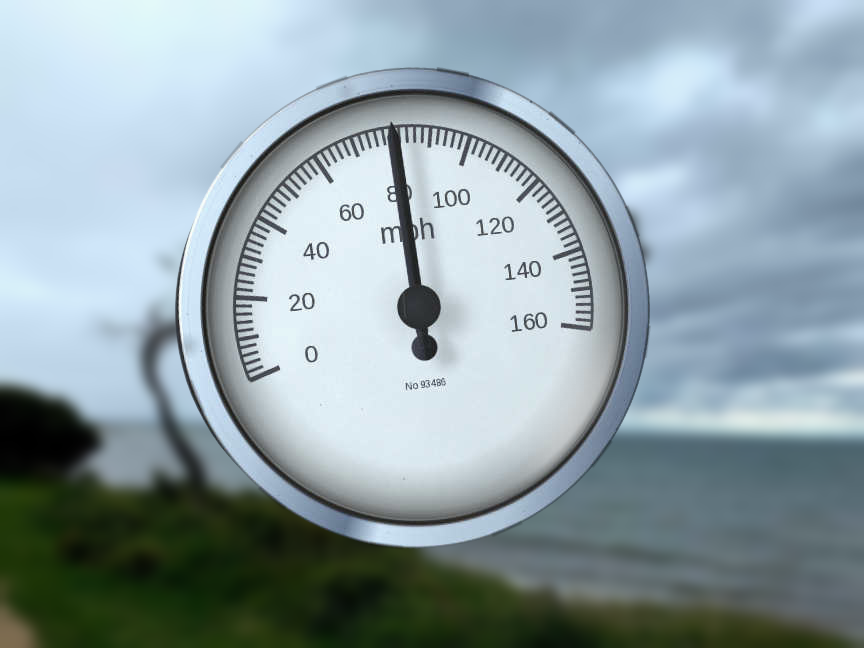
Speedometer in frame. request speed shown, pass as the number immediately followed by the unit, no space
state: 80mph
